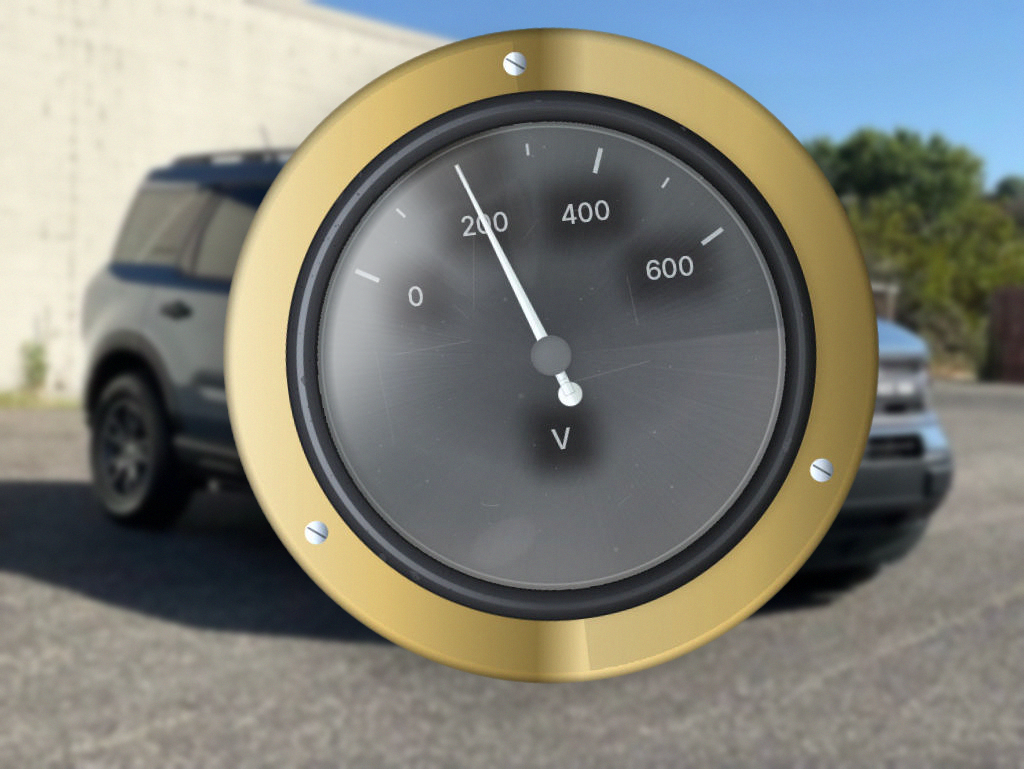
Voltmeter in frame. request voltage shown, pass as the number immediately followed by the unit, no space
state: 200V
